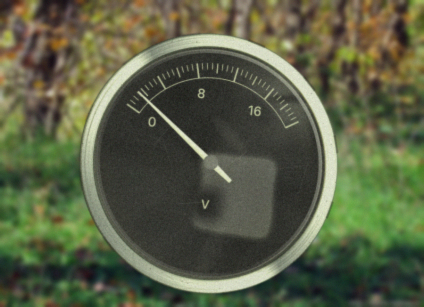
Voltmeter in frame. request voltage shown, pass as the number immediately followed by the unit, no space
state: 1.5V
